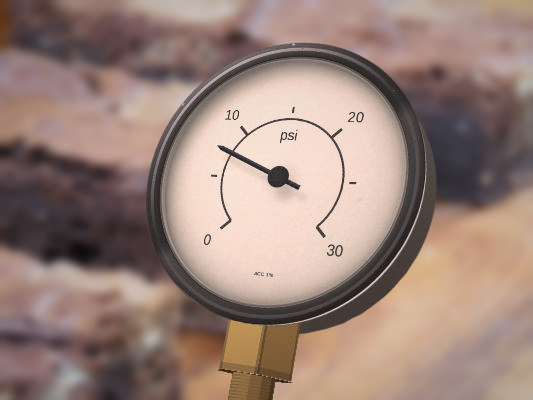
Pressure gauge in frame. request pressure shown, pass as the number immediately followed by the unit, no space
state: 7.5psi
